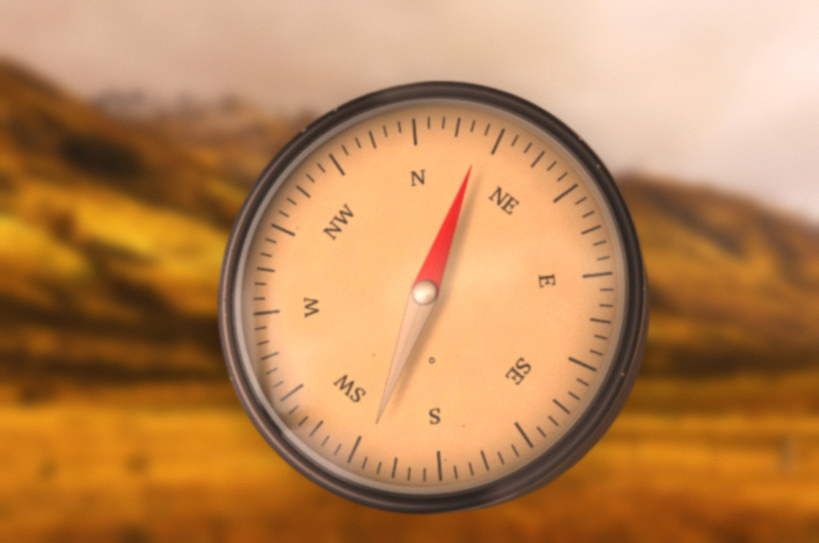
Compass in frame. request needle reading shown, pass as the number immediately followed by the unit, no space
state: 25°
